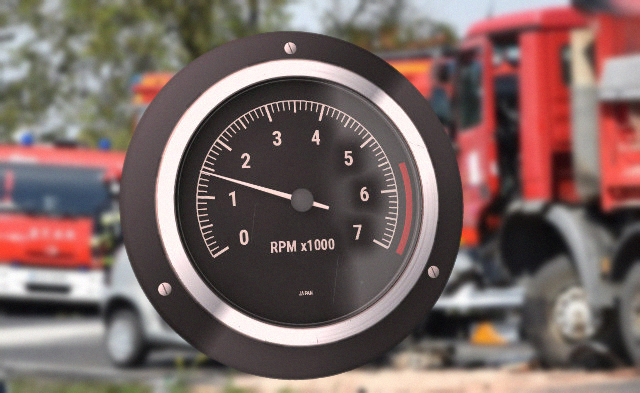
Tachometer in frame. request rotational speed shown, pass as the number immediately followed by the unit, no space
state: 1400rpm
